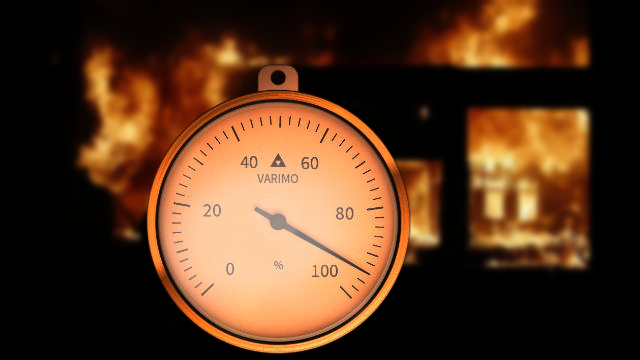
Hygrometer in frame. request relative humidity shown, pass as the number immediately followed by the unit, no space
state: 94%
